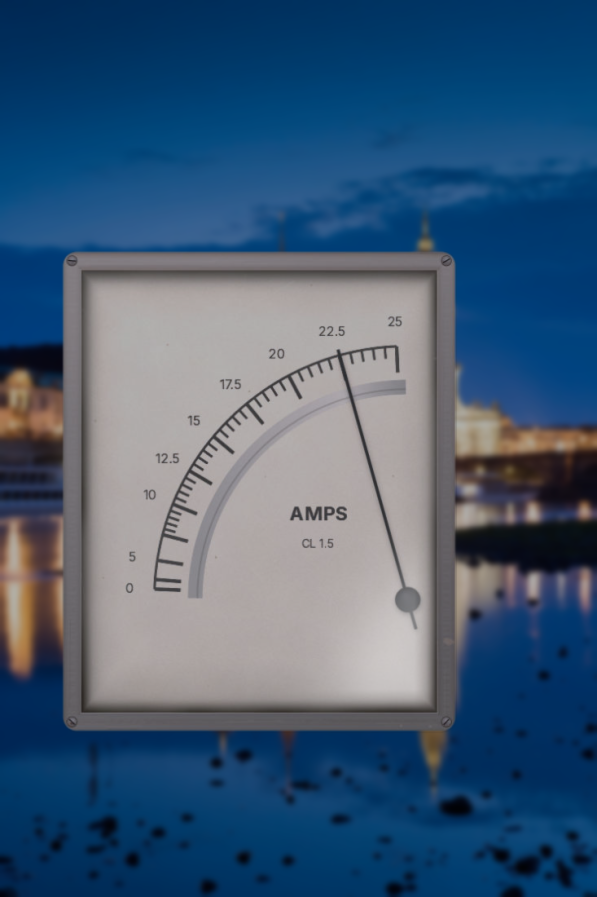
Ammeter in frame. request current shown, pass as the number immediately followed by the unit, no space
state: 22.5A
